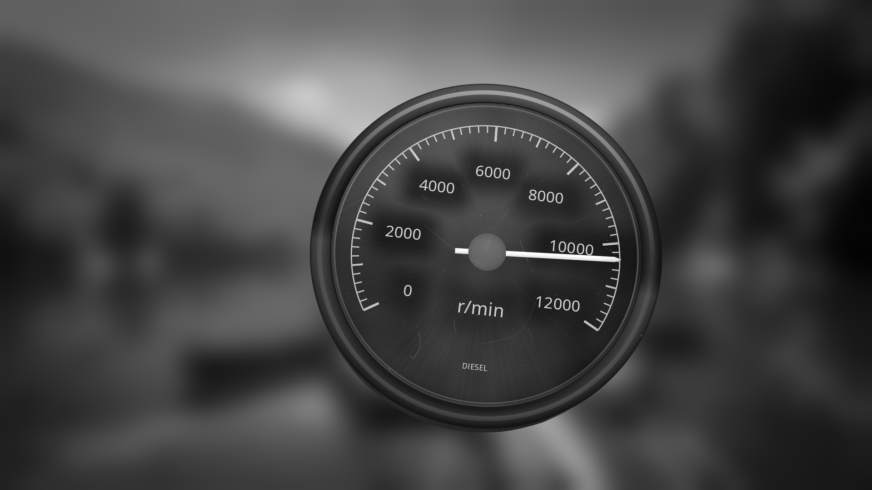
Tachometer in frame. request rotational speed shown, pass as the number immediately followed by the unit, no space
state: 10400rpm
